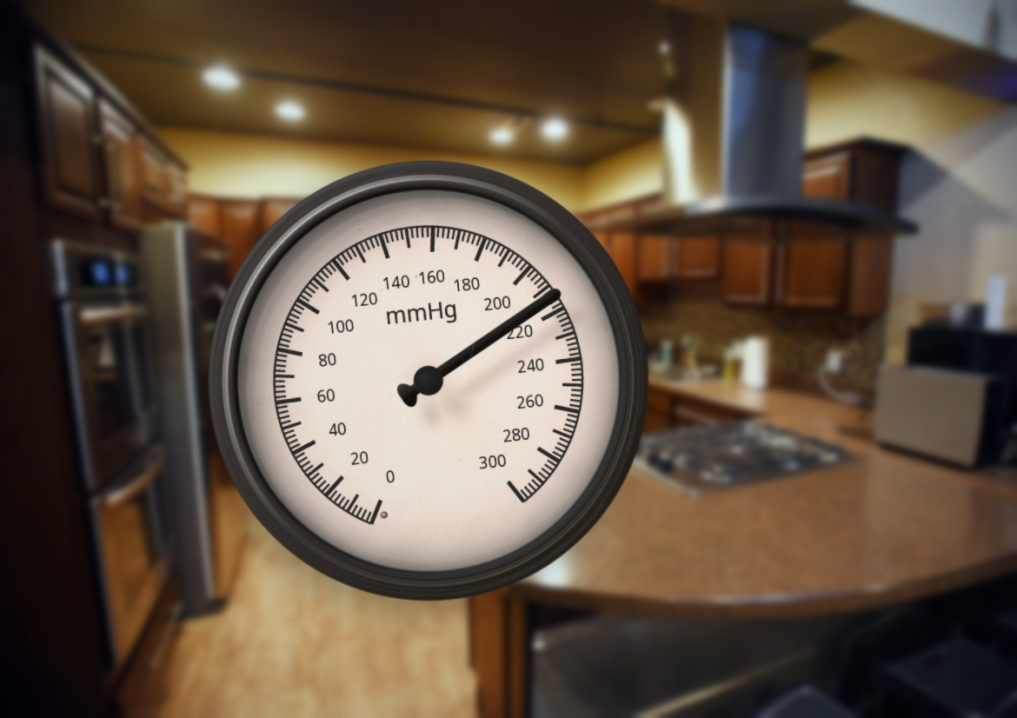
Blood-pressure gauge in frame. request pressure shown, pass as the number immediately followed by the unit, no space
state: 214mmHg
